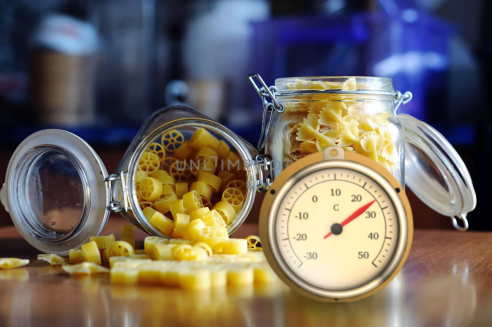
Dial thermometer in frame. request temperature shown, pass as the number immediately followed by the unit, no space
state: 26°C
